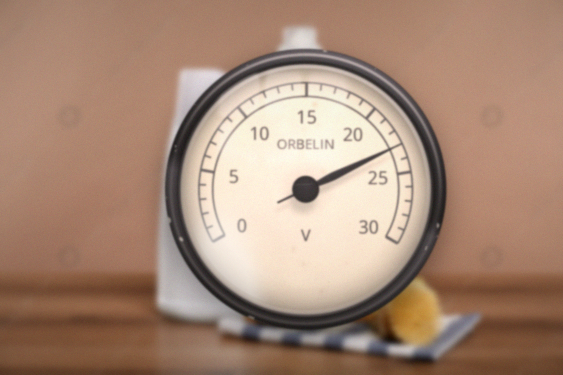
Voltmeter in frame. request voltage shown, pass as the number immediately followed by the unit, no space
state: 23V
